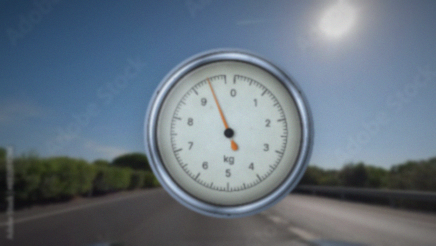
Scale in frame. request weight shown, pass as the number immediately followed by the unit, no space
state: 9.5kg
